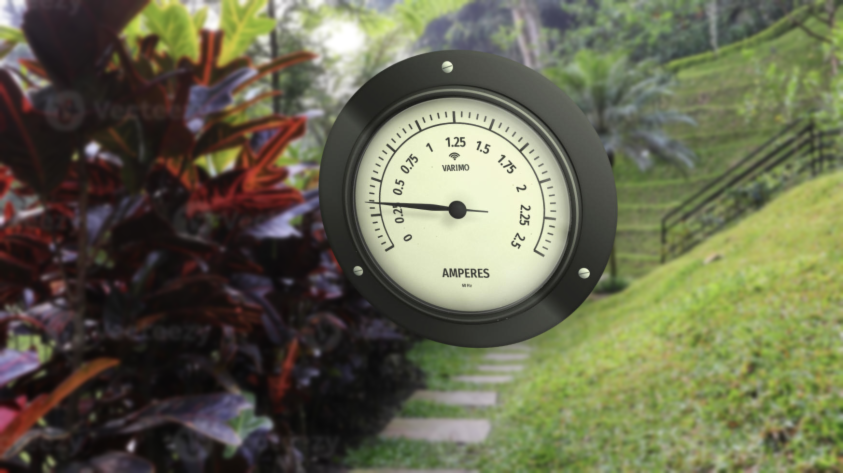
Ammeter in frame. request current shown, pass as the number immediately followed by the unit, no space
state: 0.35A
